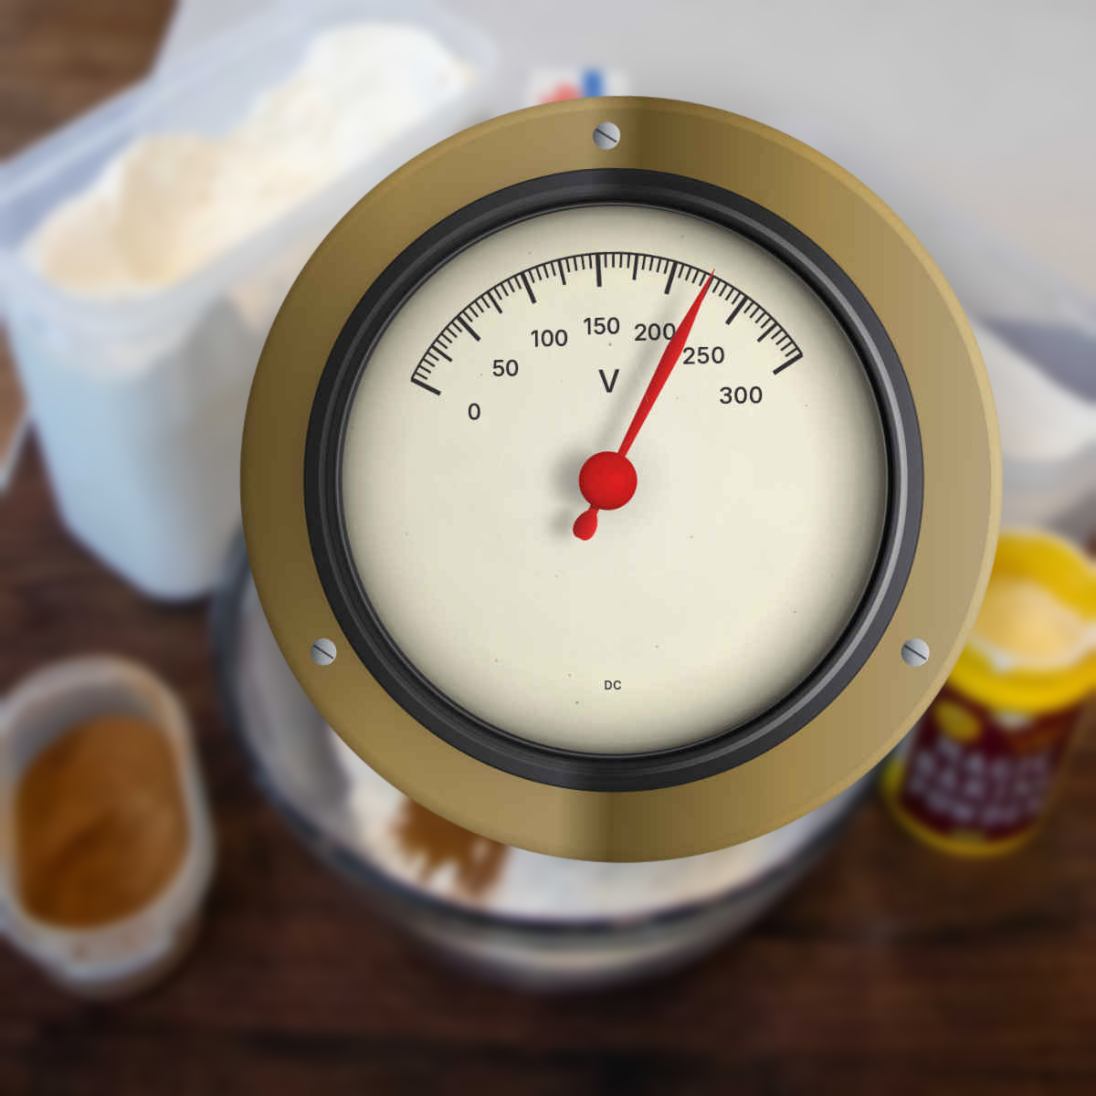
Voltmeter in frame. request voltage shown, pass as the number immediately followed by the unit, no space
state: 225V
